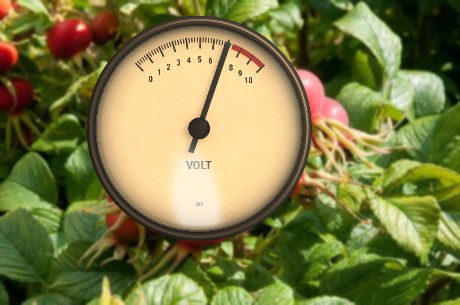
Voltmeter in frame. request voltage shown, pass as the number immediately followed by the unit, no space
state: 7V
